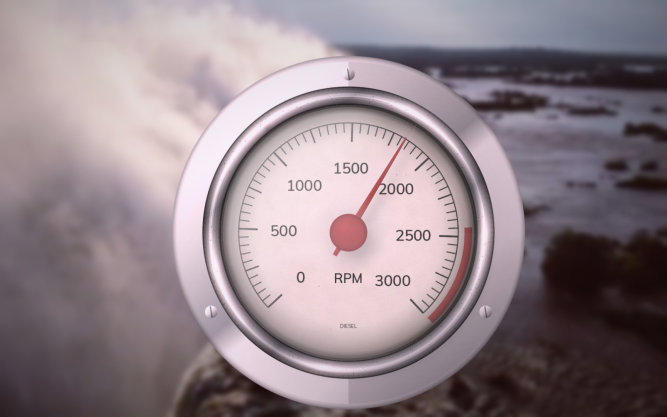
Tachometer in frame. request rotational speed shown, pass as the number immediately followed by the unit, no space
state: 1825rpm
